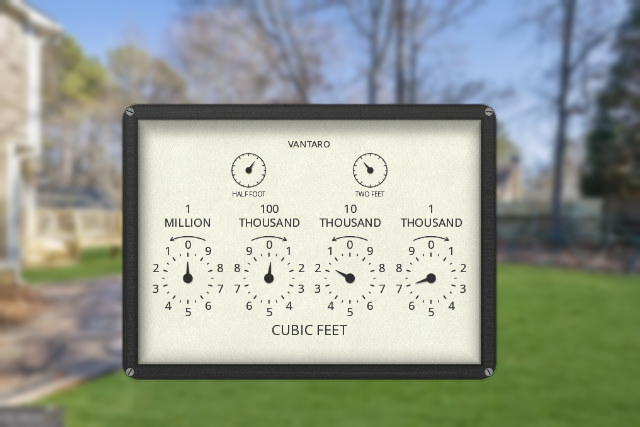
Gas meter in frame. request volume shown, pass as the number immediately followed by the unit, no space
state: 1700ft³
